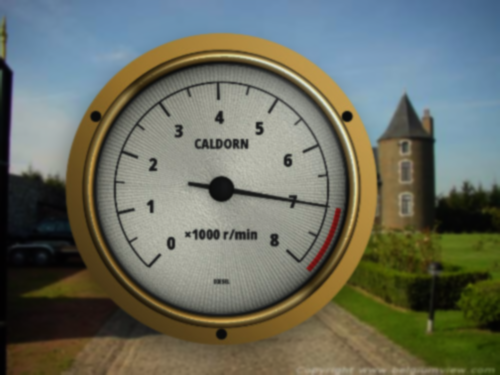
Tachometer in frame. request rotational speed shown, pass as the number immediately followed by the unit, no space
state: 7000rpm
